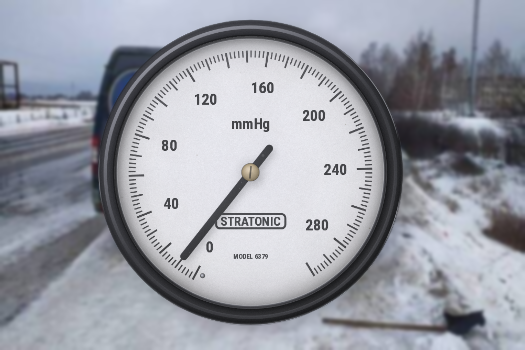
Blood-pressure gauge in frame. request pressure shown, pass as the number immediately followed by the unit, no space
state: 10mmHg
